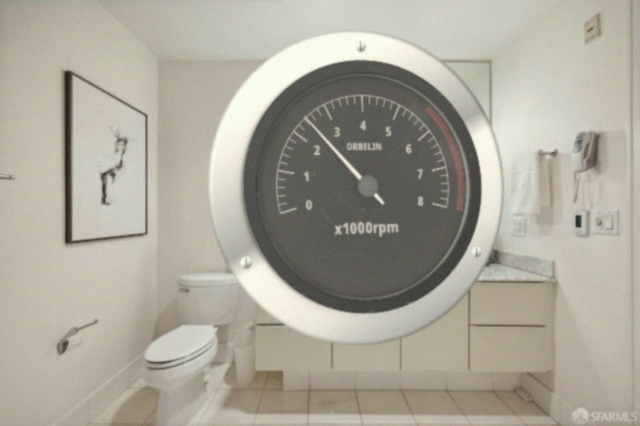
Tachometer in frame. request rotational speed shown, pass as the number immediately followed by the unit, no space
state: 2400rpm
